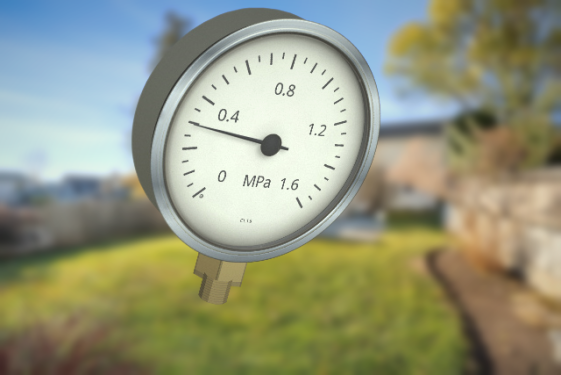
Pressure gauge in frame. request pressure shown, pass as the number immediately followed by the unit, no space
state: 0.3MPa
